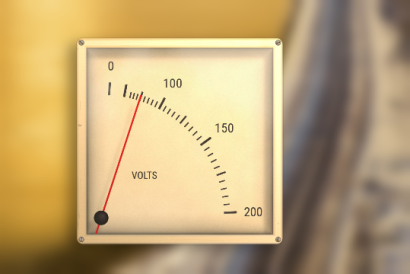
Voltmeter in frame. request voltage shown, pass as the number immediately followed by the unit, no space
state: 75V
